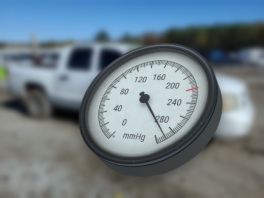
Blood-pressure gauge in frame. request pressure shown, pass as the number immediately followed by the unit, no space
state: 290mmHg
